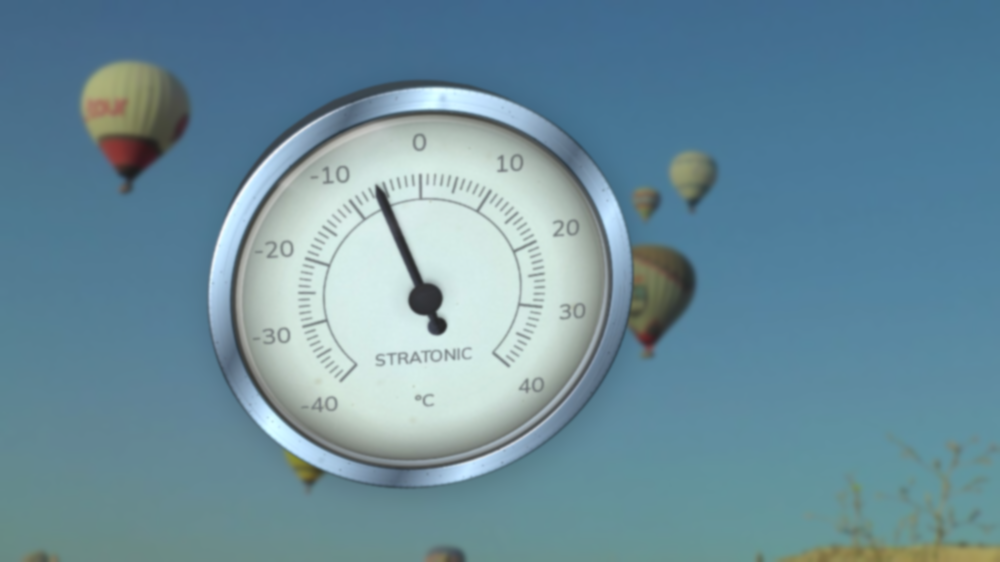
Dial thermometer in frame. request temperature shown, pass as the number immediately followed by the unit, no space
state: -6°C
